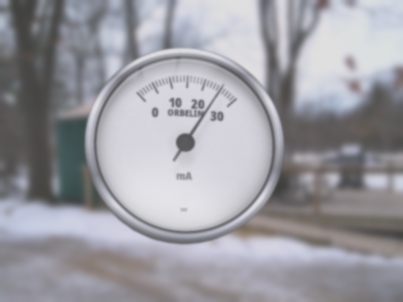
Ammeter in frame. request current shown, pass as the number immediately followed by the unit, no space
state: 25mA
